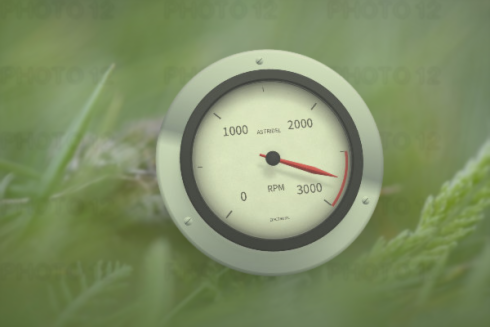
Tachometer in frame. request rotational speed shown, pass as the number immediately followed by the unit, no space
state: 2750rpm
